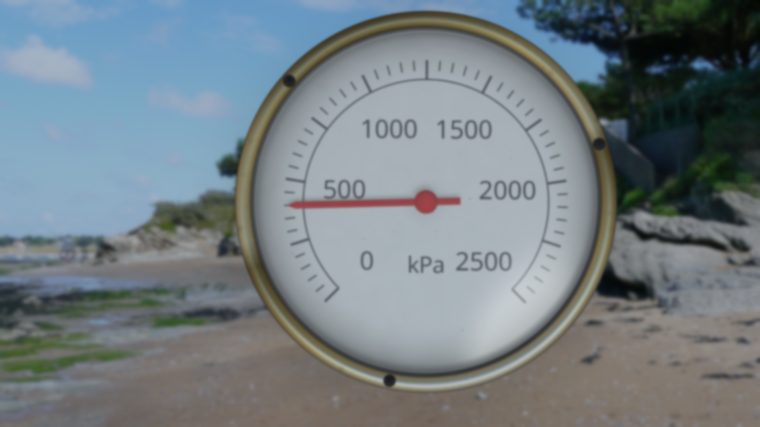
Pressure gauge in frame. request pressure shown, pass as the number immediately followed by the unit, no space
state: 400kPa
